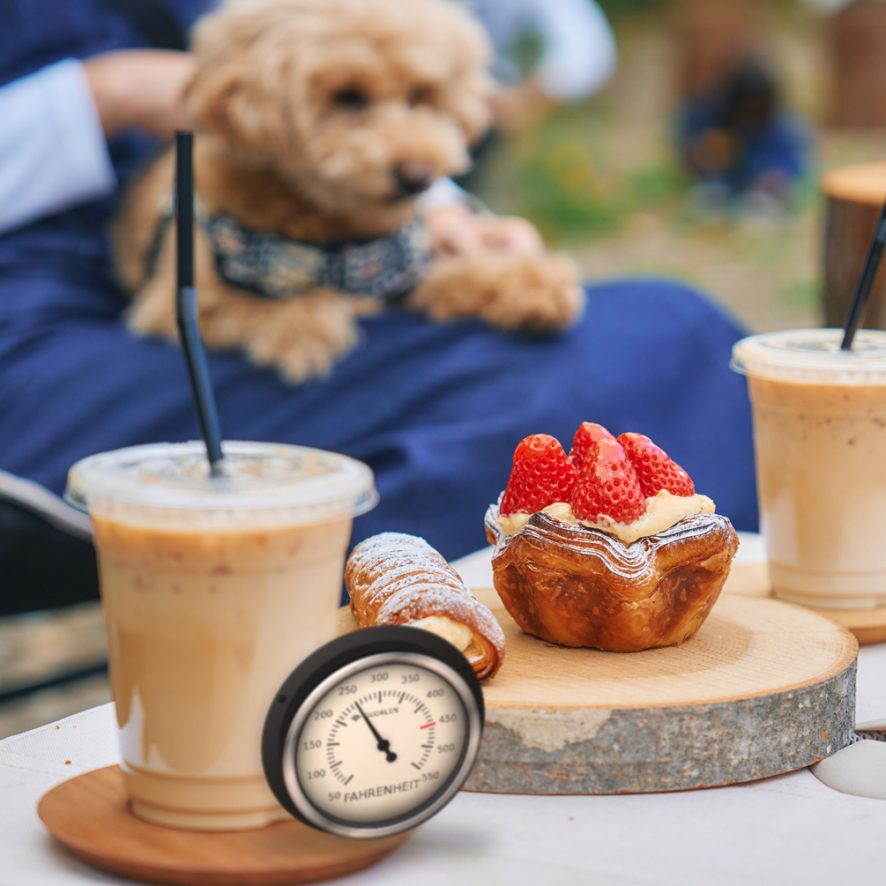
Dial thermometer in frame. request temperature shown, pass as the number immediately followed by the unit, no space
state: 250°F
